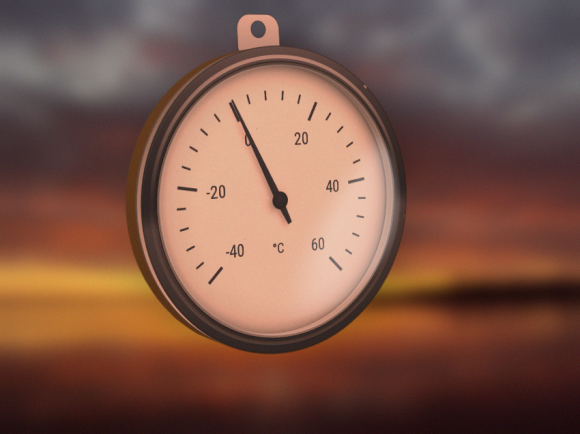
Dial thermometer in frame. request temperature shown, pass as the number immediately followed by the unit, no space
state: 0°C
